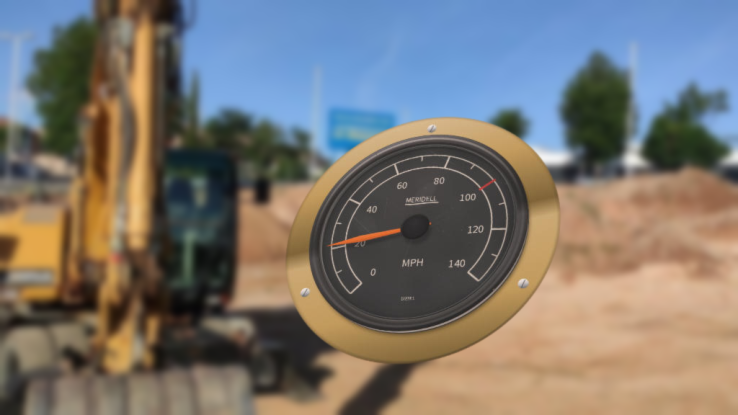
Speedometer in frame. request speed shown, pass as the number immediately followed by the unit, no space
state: 20mph
